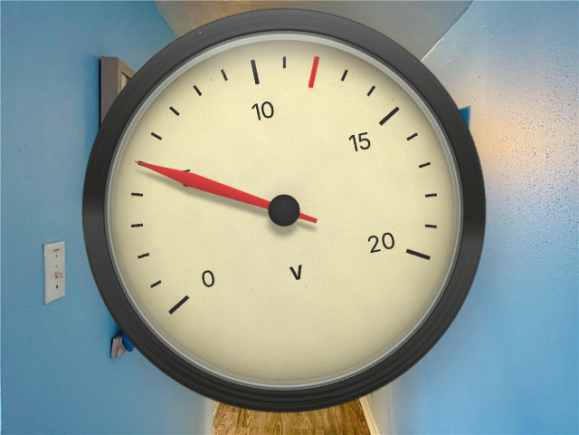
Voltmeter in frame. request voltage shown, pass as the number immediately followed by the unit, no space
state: 5V
